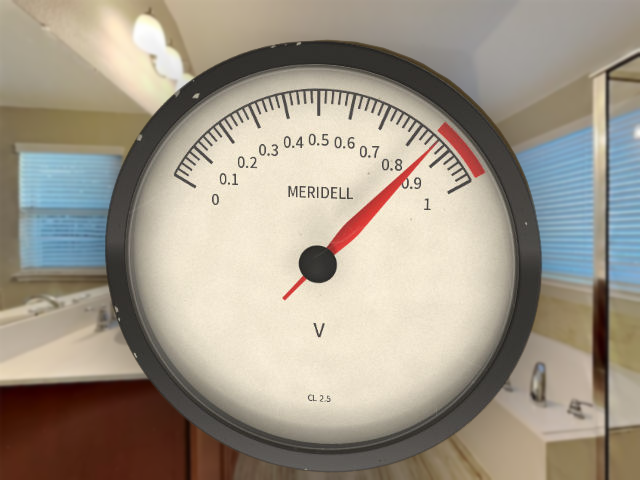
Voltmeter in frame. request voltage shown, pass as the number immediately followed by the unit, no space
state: 0.86V
